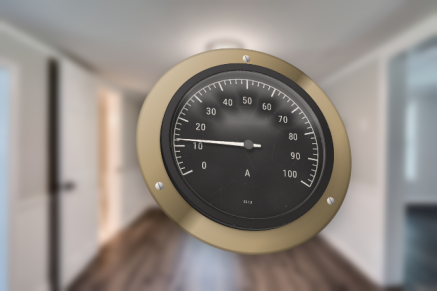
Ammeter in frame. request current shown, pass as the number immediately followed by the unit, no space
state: 12A
